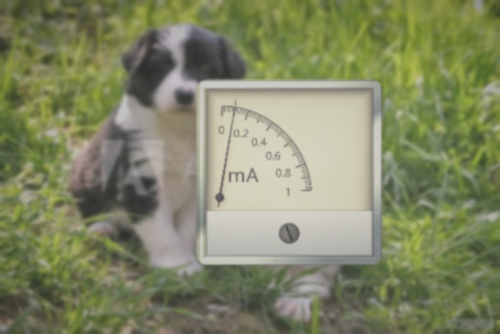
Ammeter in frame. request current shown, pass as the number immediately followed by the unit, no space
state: 0.1mA
